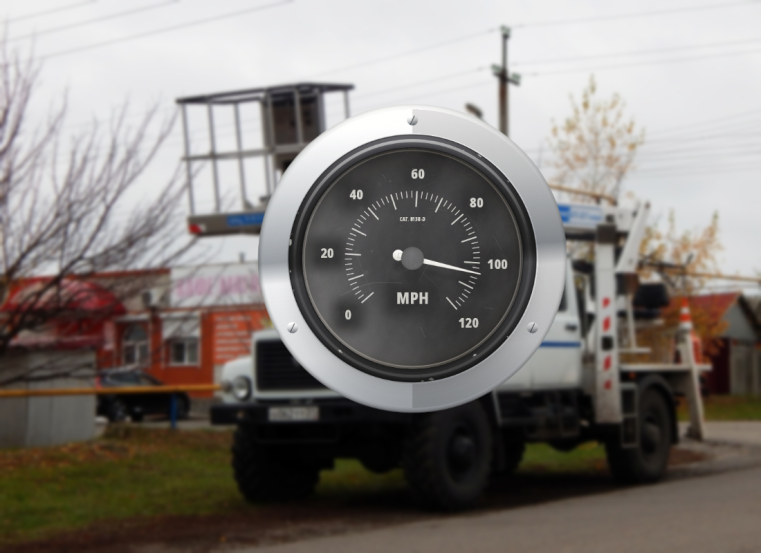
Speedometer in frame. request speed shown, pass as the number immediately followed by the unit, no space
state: 104mph
